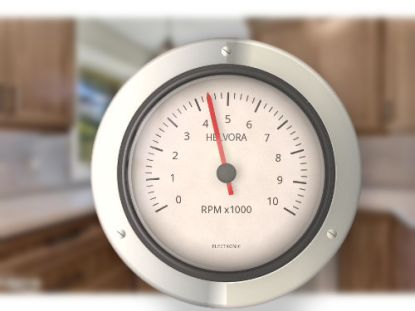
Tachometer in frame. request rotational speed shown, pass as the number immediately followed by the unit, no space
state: 4400rpm
